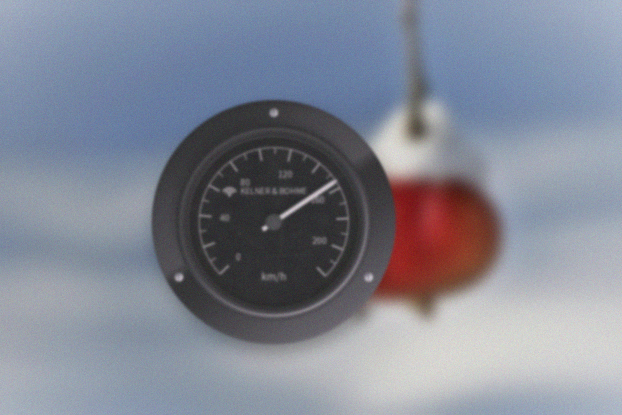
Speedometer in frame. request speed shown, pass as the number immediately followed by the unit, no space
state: 155km/h
